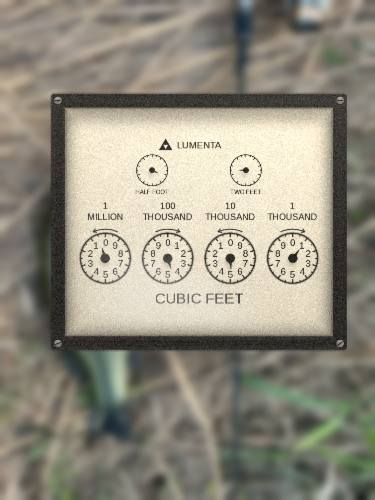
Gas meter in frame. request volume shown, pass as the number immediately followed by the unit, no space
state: 45100ft³
